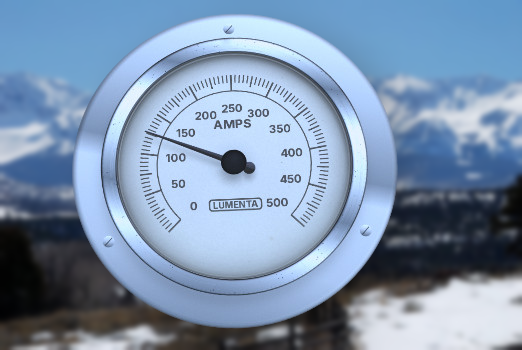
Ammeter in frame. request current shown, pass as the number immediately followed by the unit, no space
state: 125A
